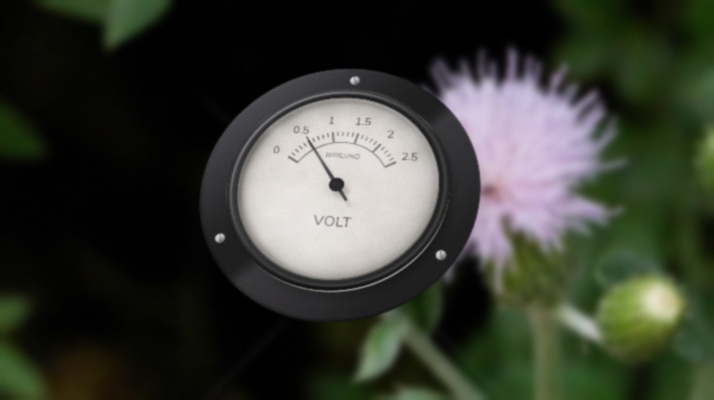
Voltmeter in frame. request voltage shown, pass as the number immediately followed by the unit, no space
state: 0.5V
